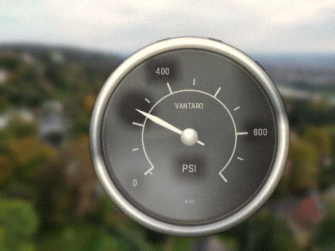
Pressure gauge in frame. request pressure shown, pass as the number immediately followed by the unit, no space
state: 250psi
